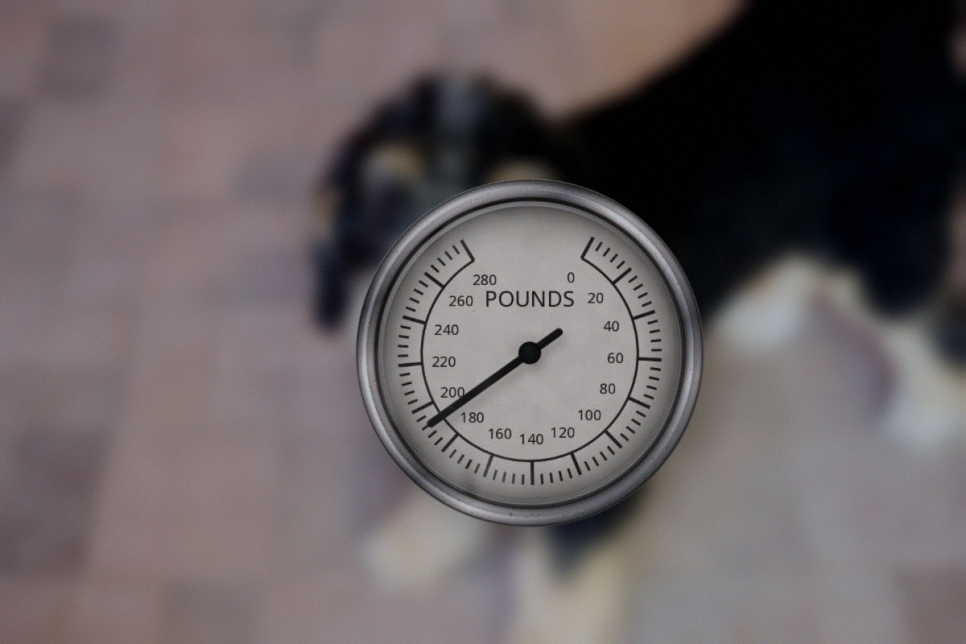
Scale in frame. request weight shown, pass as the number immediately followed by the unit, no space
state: 192lb
